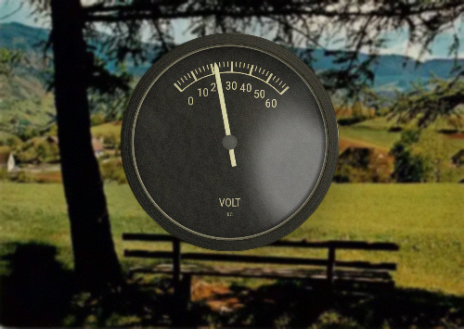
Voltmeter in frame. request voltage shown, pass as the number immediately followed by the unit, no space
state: 22V
